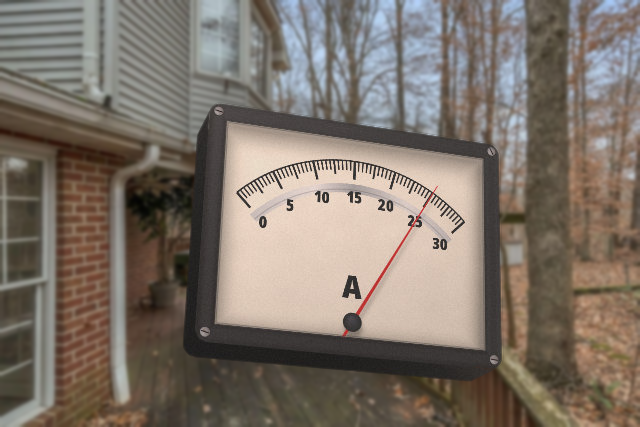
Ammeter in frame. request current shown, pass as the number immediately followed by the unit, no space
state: 25A
